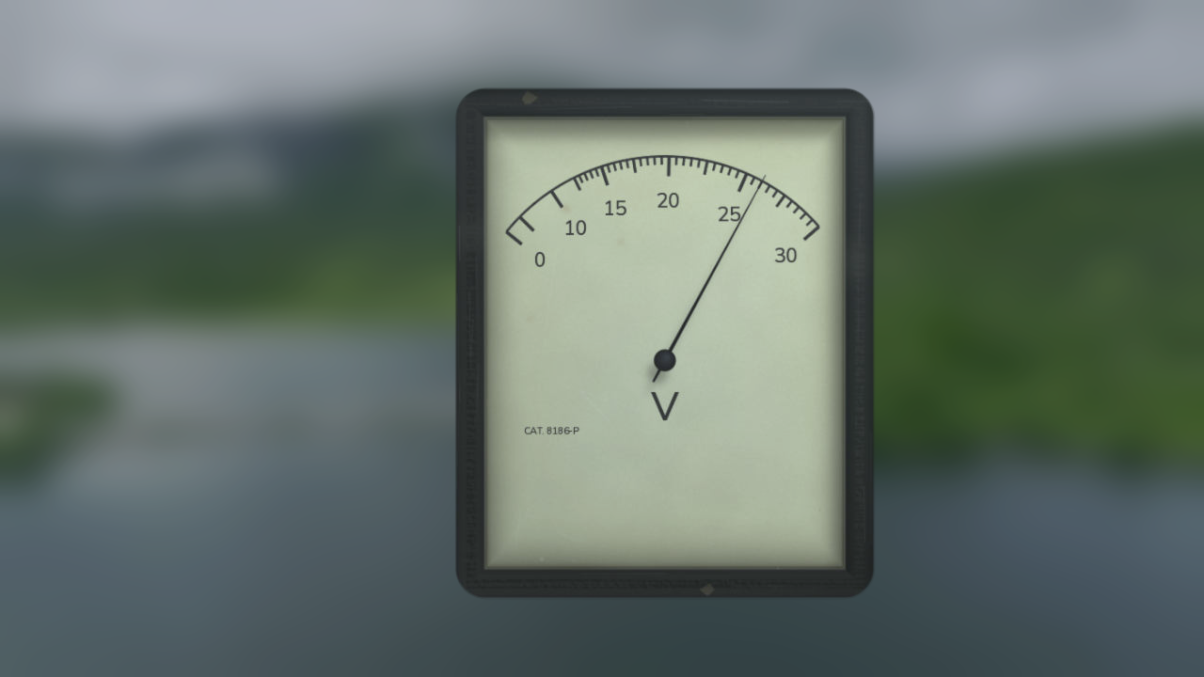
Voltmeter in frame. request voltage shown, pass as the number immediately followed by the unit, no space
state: 26V
